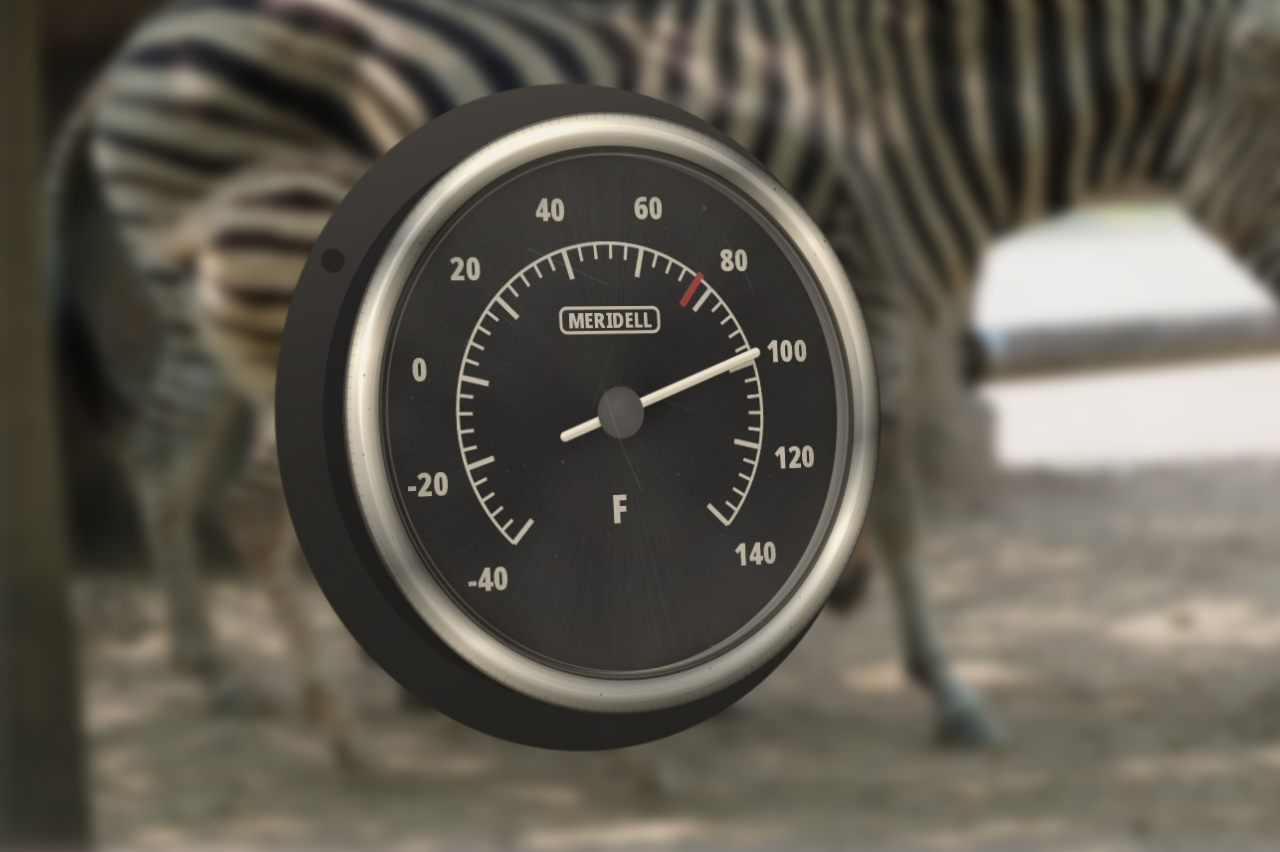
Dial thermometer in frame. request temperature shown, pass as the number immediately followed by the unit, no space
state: 98°F
